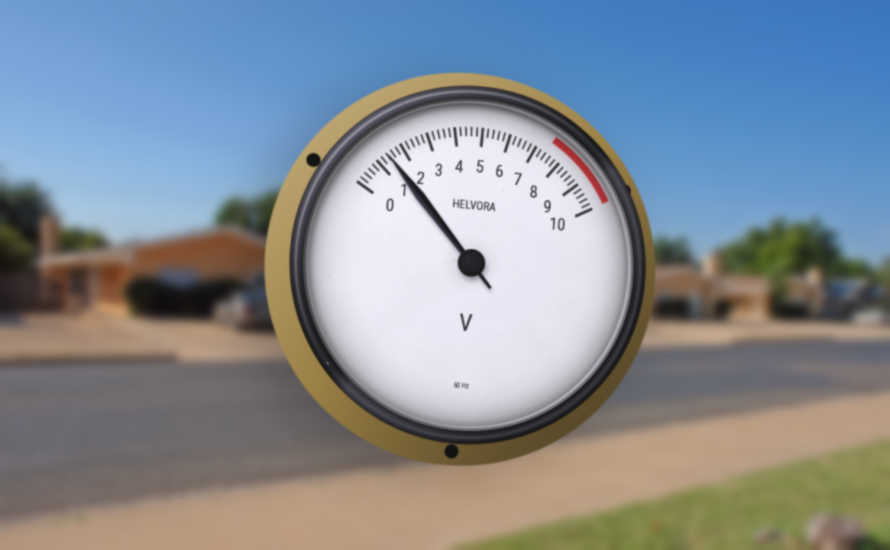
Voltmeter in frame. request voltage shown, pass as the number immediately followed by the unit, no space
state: 1.4V
